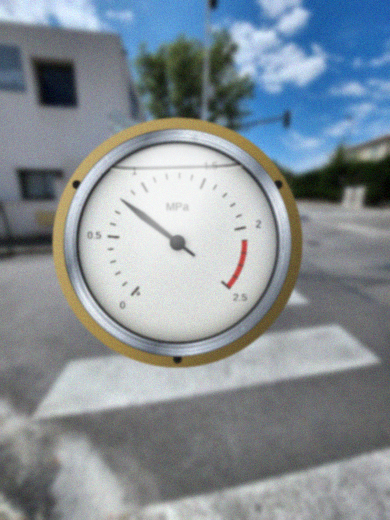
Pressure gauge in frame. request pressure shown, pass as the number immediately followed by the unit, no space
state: 0.8MPa
